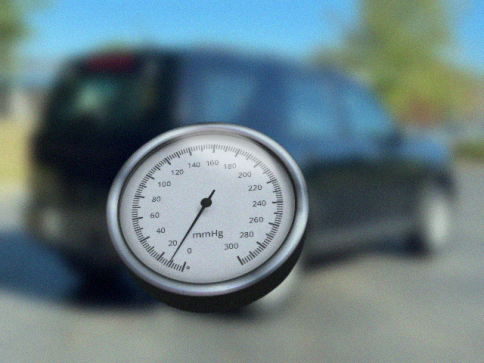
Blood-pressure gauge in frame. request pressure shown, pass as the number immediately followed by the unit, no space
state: 10mmHg
